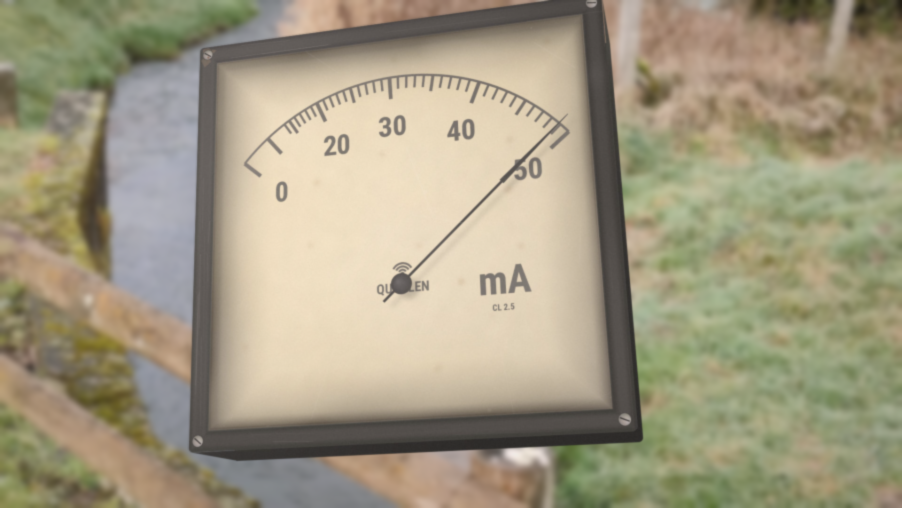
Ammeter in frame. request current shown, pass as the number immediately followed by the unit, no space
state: 49mA
